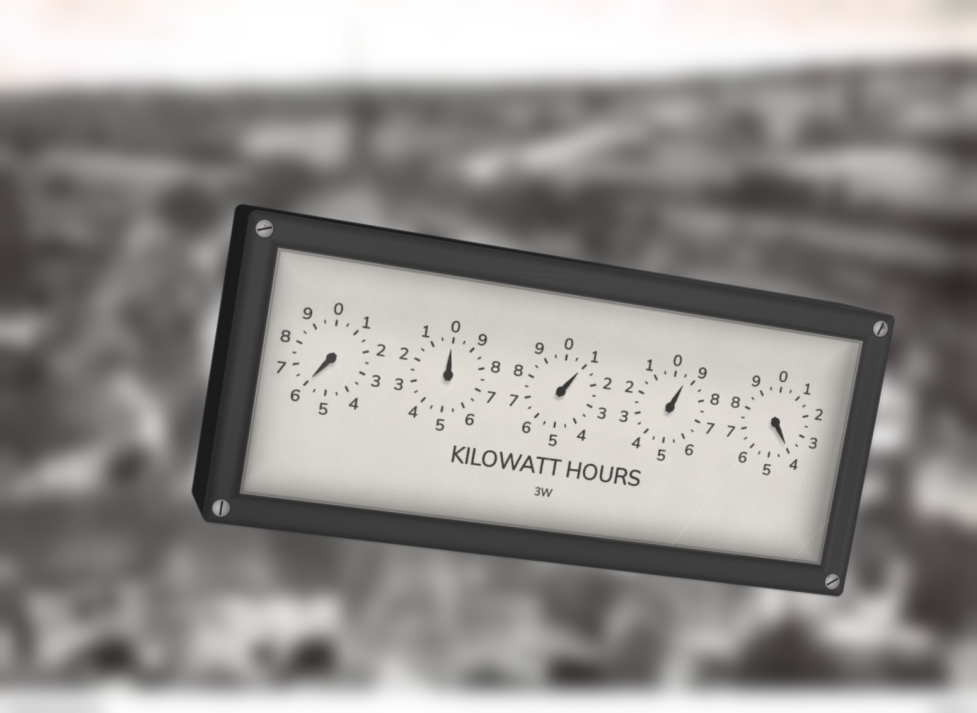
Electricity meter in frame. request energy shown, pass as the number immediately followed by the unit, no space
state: 60094kWh
